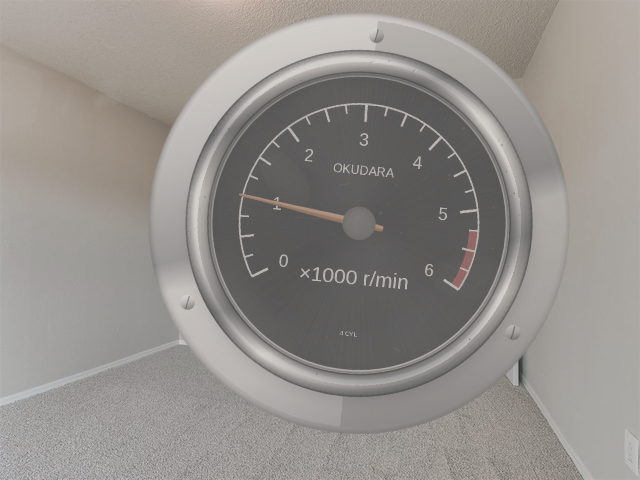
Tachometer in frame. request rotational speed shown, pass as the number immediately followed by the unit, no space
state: 1000rpm
